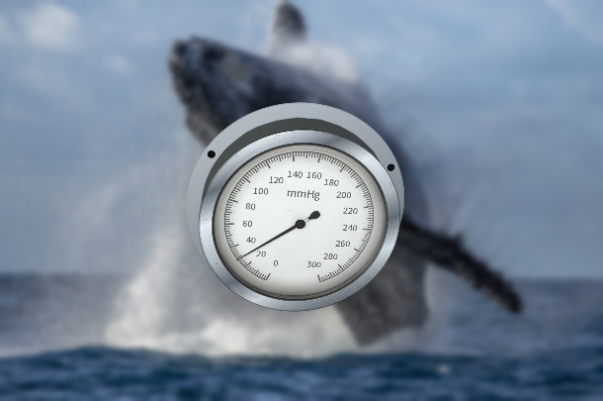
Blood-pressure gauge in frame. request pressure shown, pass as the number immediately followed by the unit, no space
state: 30mmHg
